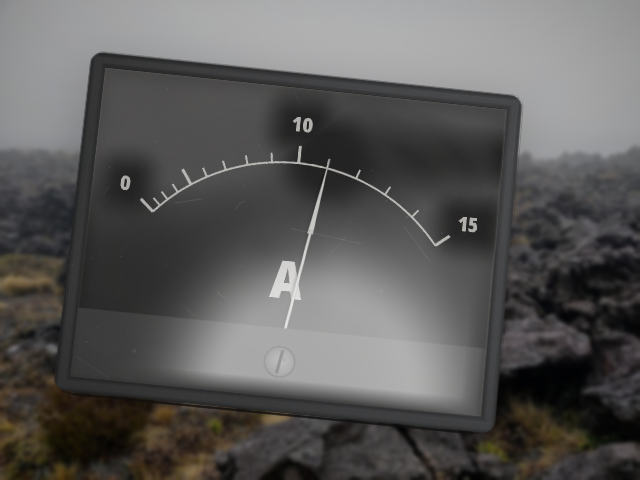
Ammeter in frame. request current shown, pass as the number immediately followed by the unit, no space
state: 11A
